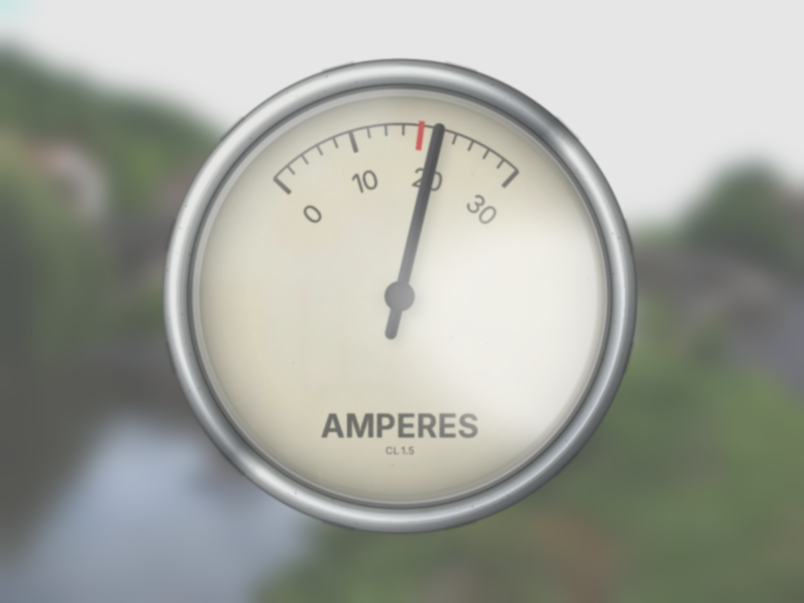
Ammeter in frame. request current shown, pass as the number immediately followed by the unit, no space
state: 20A
